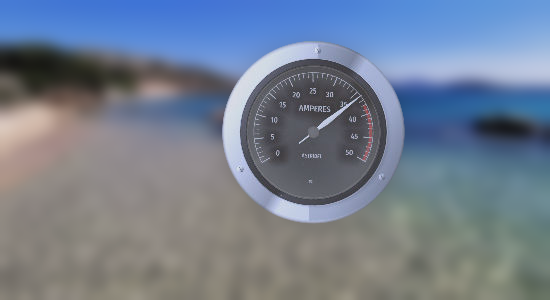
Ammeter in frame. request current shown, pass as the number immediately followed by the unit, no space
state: 36A
